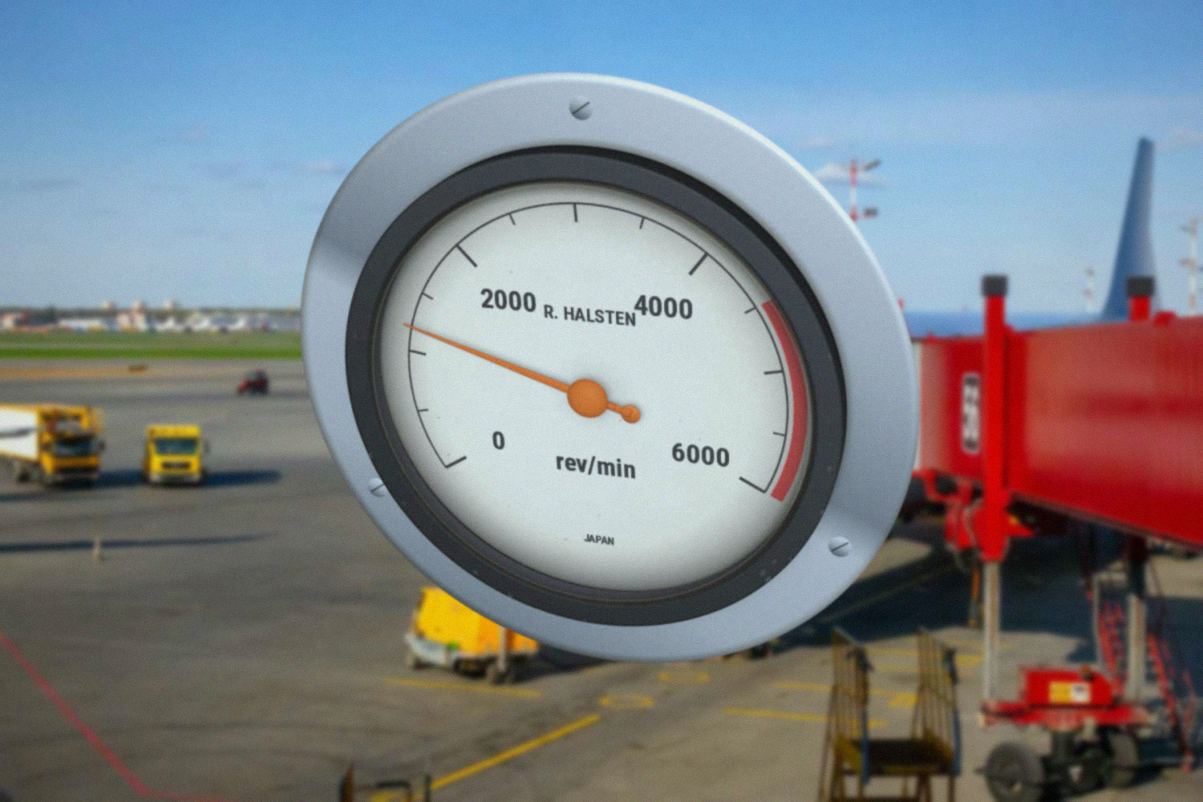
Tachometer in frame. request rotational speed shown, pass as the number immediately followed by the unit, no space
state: 1250rpm
